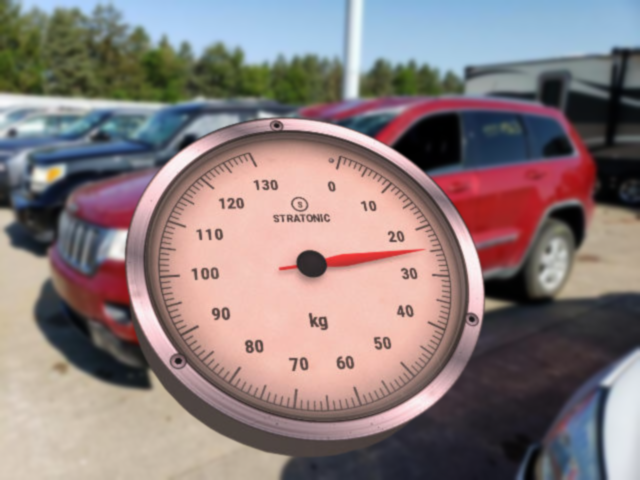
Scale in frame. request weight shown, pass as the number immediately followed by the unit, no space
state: 25kg
